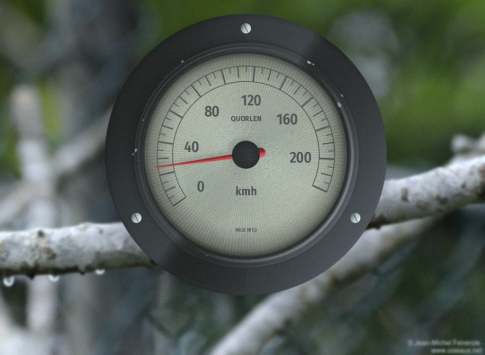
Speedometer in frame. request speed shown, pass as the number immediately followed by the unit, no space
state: 25km/h
